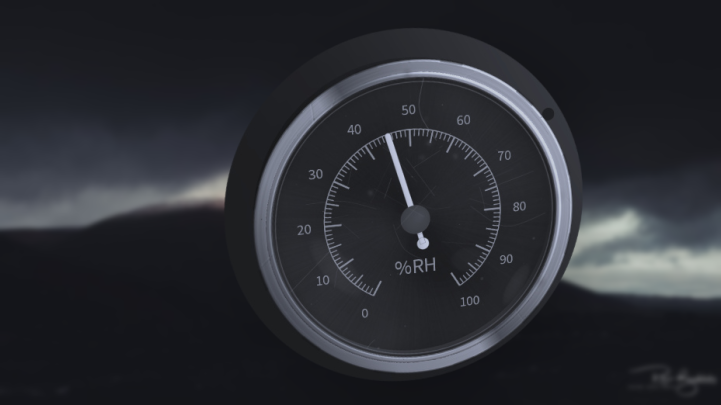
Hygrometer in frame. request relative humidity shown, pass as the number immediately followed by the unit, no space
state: 45%
